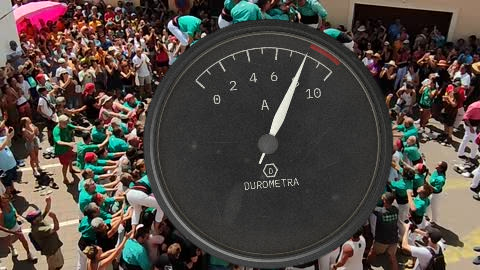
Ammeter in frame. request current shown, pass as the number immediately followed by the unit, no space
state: 8A
